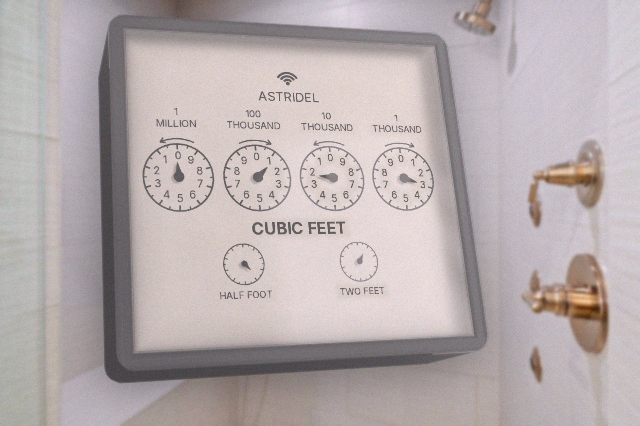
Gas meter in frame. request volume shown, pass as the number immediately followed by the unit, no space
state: 12300ft³
